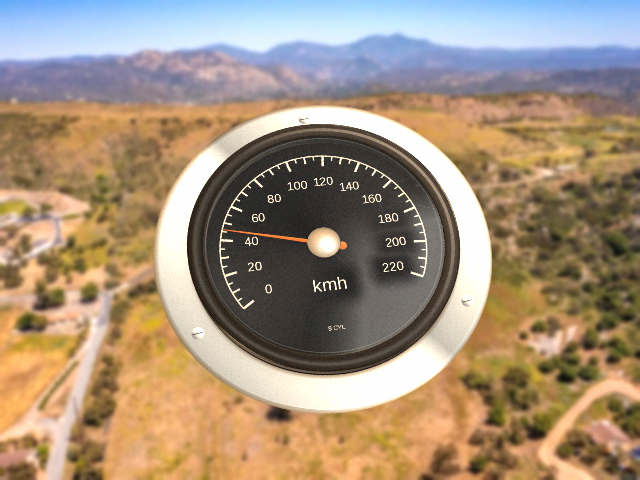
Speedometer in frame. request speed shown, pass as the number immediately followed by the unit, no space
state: 45km/h
